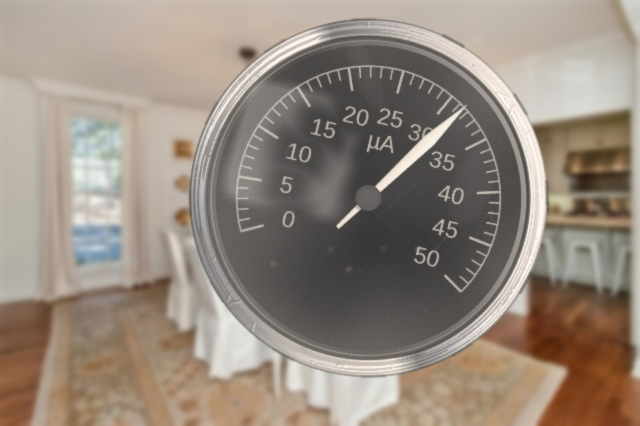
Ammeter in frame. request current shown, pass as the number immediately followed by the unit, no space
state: 31.5µA
